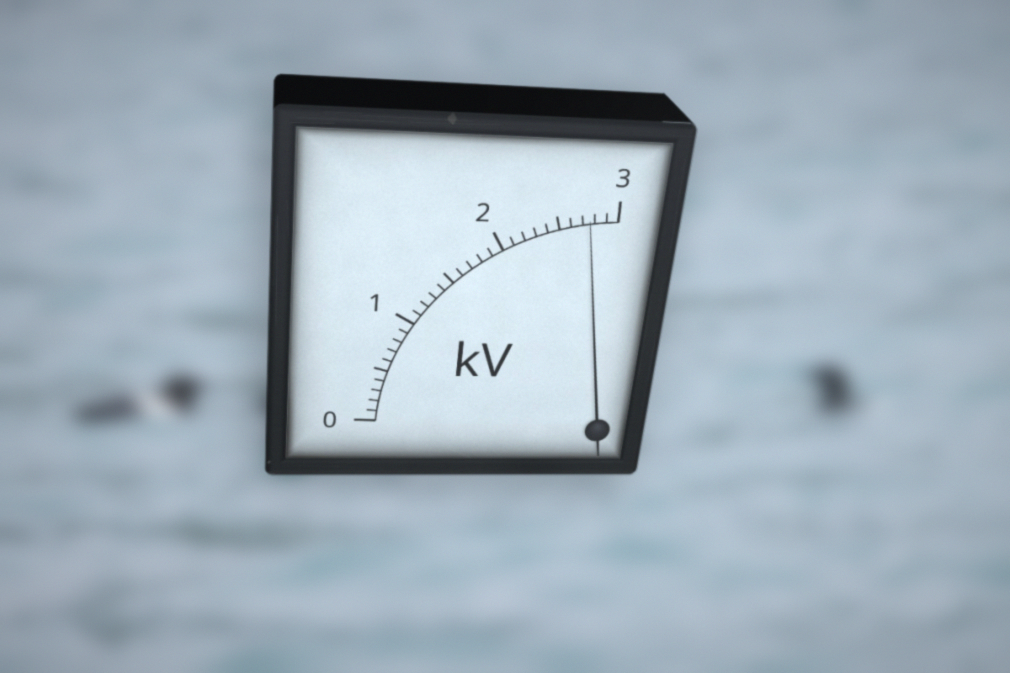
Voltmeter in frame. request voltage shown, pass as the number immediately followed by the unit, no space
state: 2.75kV
